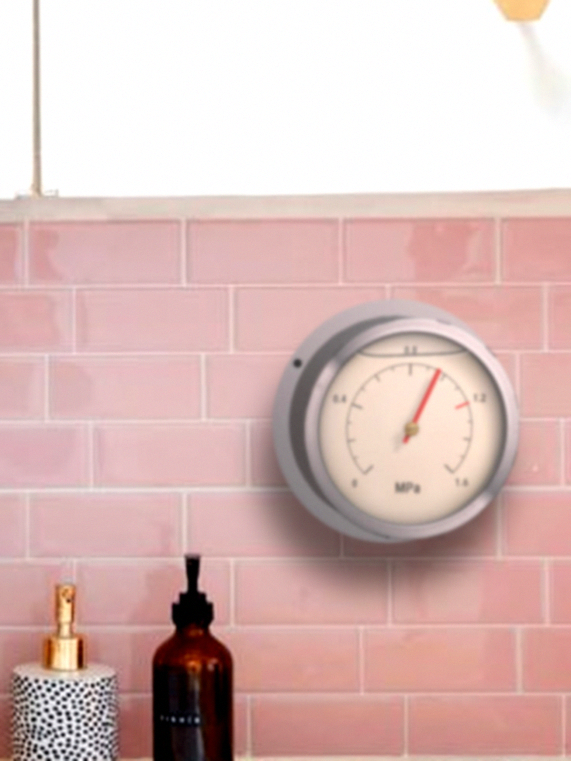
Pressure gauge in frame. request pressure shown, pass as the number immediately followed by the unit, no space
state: 0.95MPa
